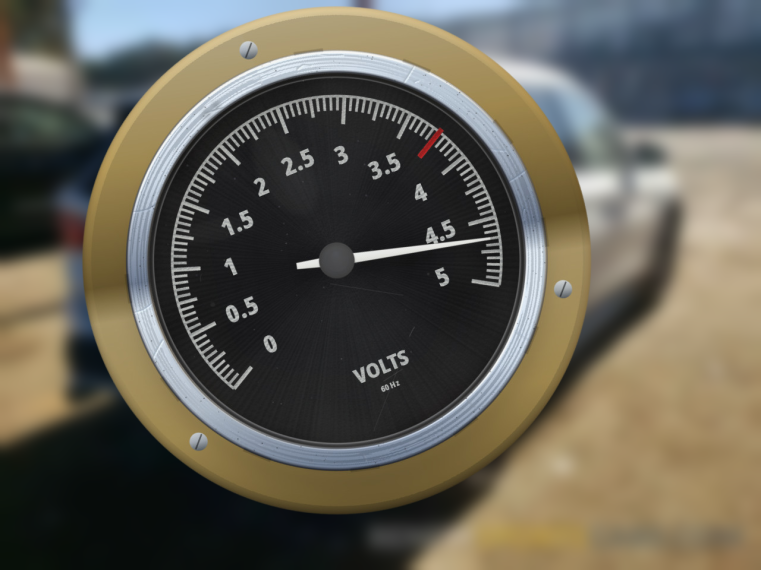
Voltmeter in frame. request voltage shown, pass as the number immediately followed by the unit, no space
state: 4.65V
